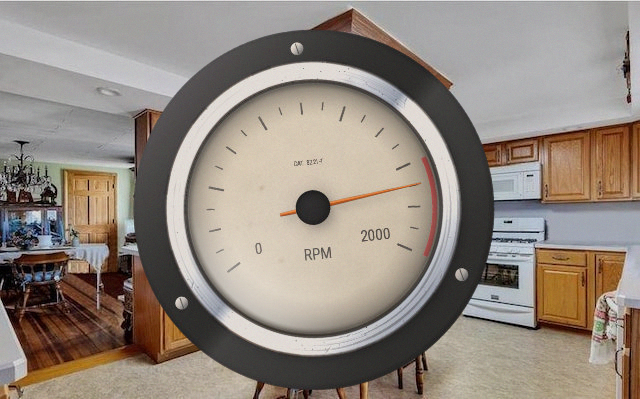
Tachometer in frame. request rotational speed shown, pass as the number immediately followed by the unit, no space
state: 1700rpm
